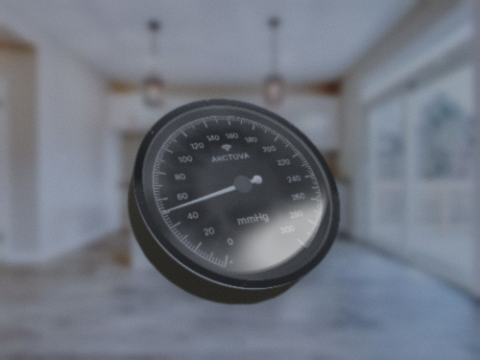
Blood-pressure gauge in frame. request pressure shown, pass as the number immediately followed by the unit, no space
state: 50mmHg
